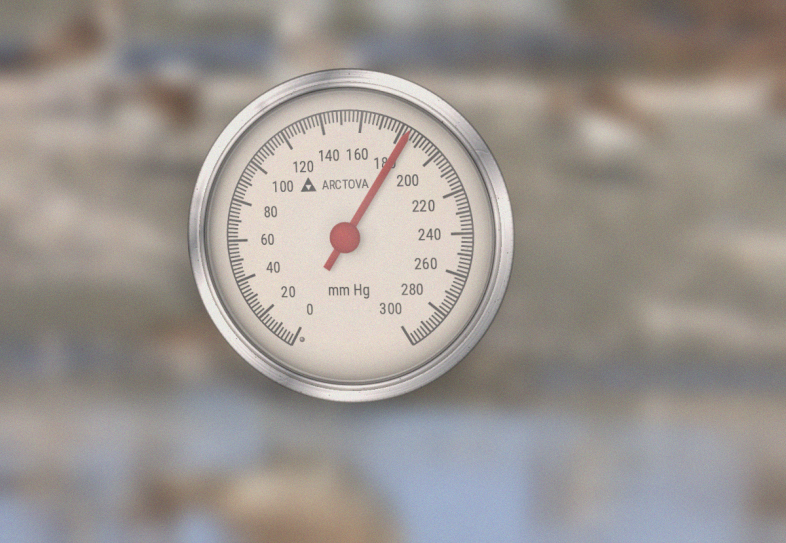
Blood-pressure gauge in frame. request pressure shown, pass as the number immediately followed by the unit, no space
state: 184mmHg
